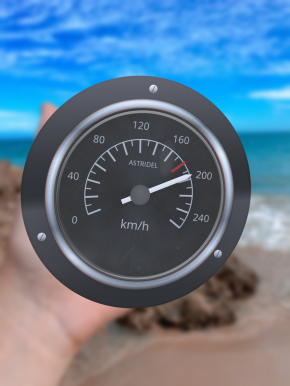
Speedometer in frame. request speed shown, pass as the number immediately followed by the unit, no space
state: 195km/h
